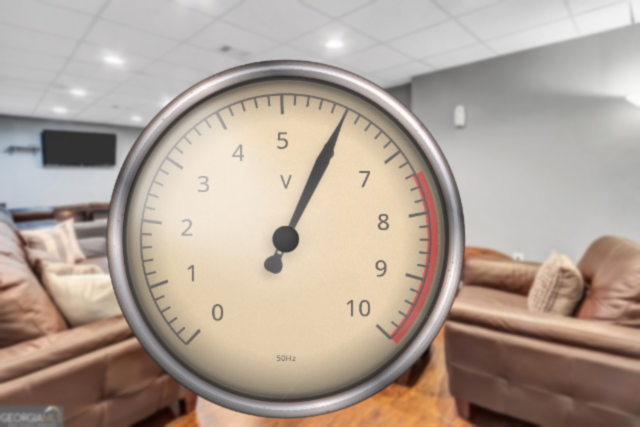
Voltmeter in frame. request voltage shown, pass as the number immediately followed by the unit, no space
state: 6V
